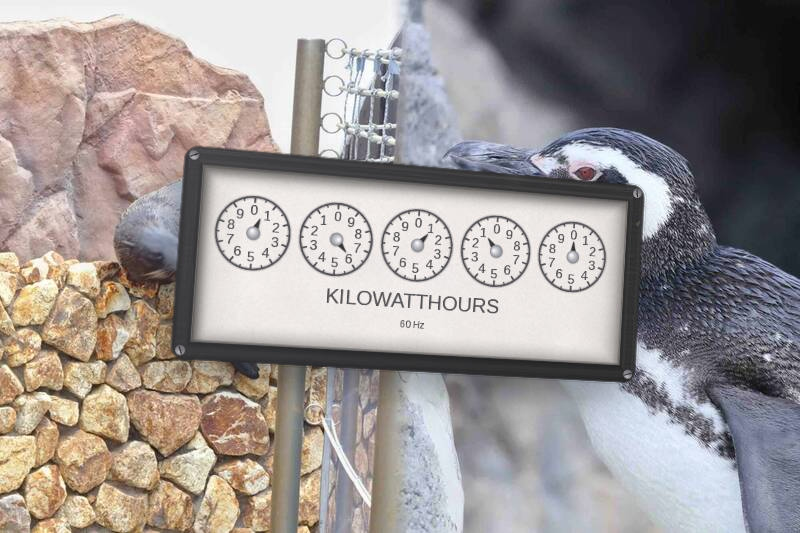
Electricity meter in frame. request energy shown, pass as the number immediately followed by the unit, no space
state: 6110kWh
